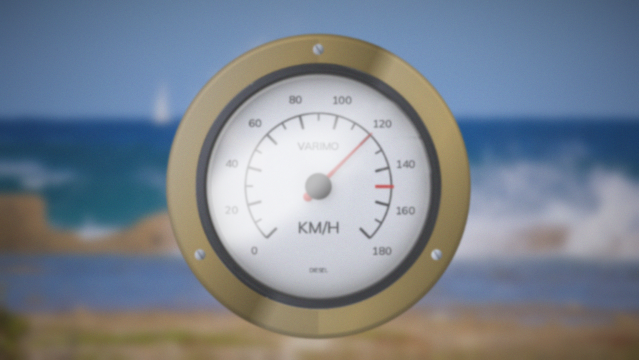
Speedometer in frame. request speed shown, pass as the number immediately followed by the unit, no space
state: 120km/h
